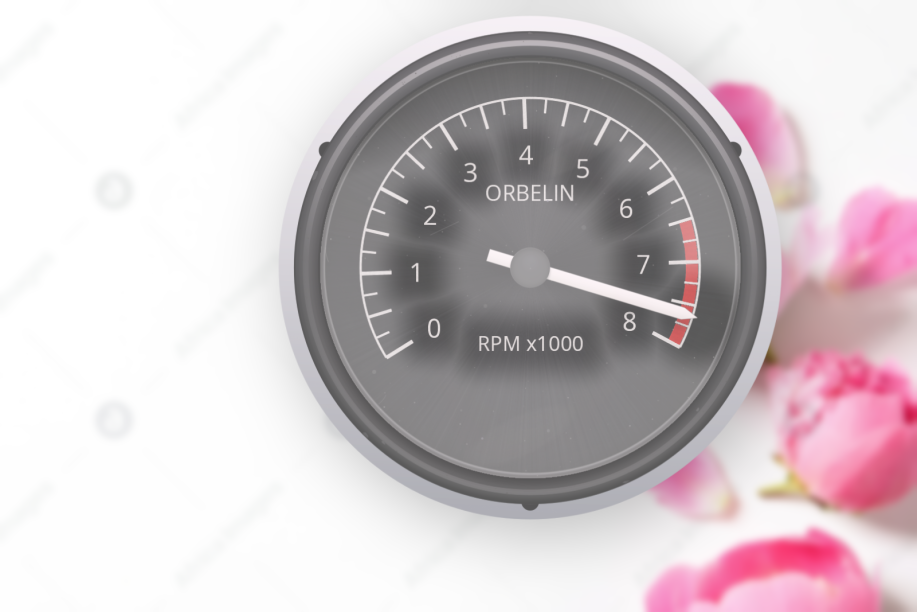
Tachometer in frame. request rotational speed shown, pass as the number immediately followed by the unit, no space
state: 7625rpm
